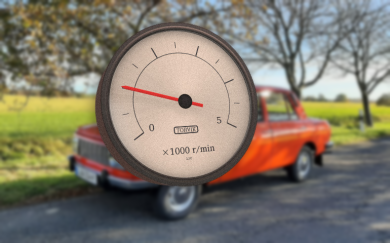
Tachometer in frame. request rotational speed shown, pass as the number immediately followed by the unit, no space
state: 1000rpm
